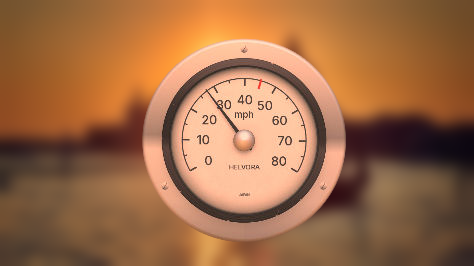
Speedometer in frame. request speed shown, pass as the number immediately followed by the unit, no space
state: 27.5mph
